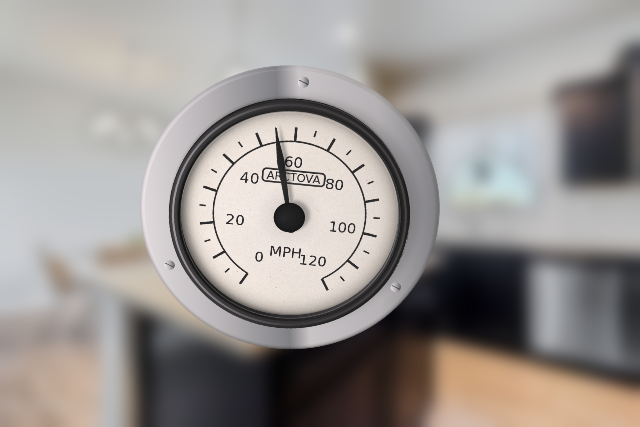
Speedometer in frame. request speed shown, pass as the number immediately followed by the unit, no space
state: 55mph
